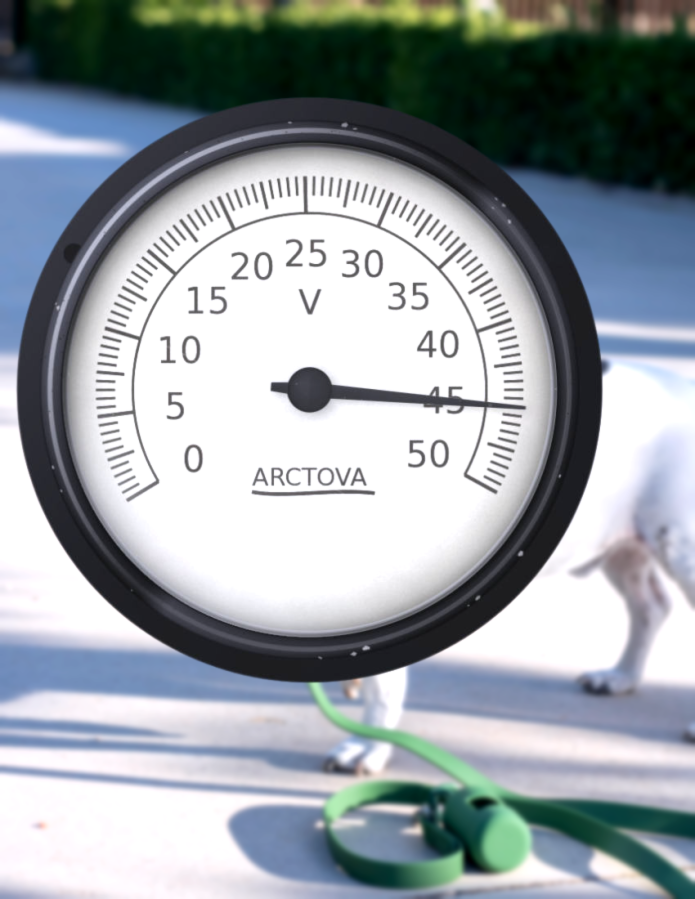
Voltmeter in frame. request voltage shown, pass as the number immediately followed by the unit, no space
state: 45V
